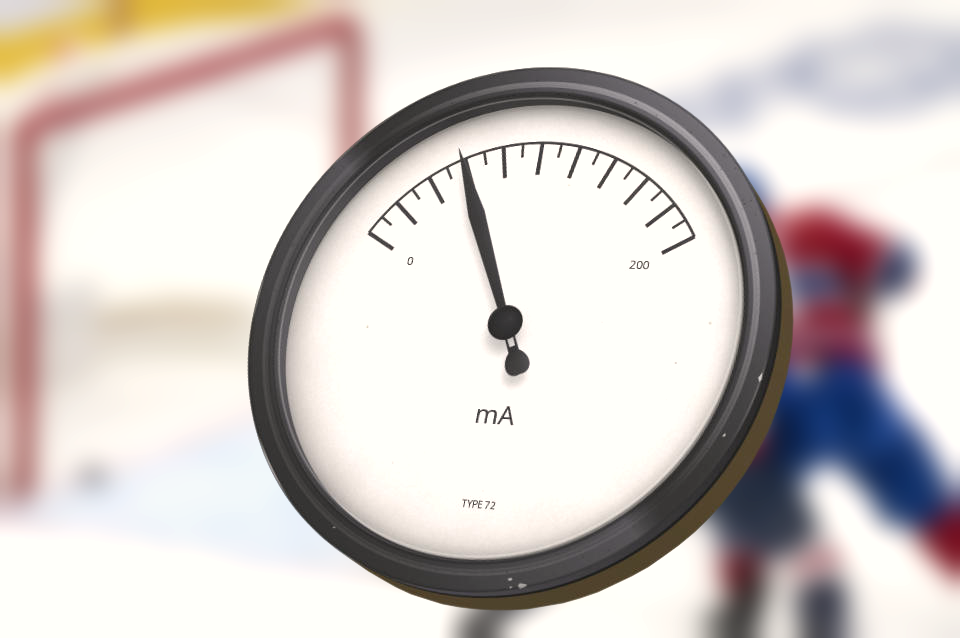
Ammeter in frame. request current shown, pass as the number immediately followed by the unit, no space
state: 60mA
